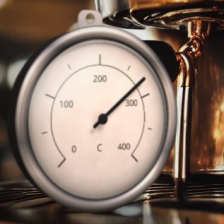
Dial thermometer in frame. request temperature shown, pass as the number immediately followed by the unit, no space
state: 275°C
